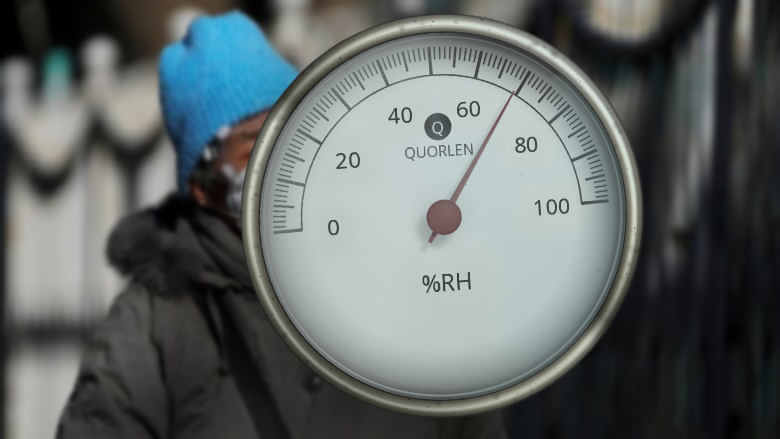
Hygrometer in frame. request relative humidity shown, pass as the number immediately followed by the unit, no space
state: 69%
